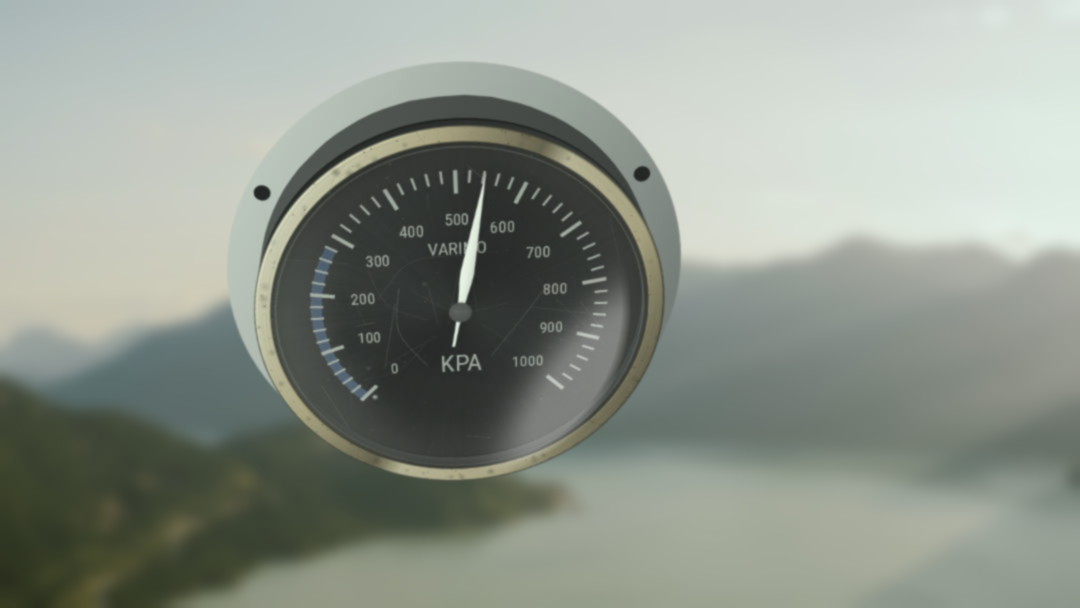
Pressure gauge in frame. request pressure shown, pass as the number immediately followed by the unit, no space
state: 540kPa
